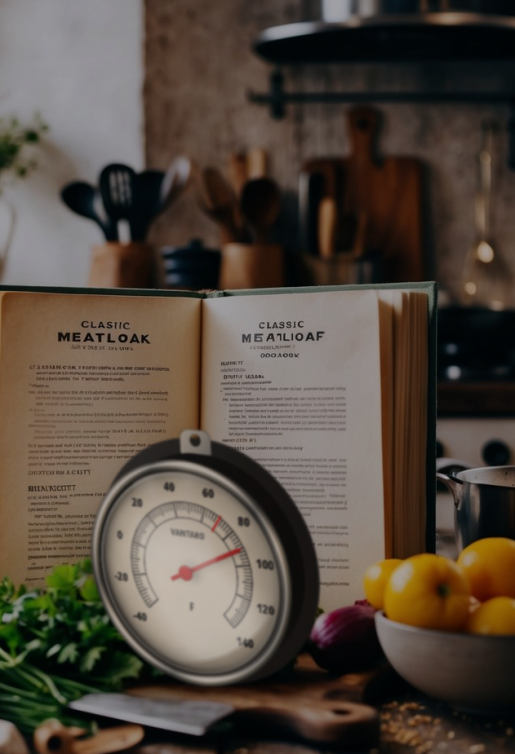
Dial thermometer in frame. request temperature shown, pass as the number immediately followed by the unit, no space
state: 90°F
